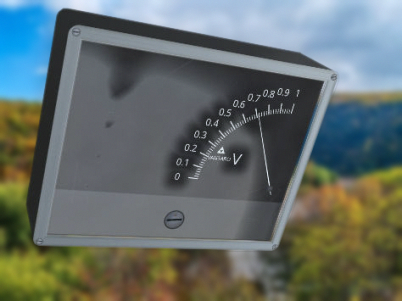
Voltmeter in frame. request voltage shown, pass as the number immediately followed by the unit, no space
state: 0.7V
